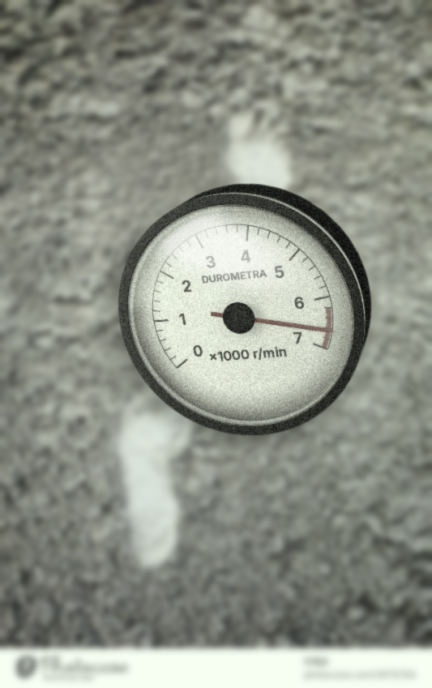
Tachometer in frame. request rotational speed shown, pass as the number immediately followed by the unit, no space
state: 6600rpm
